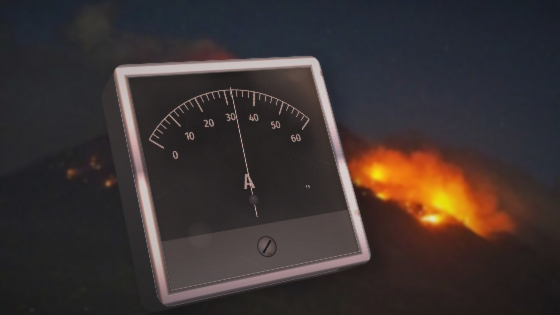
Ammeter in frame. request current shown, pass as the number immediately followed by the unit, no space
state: 32A
